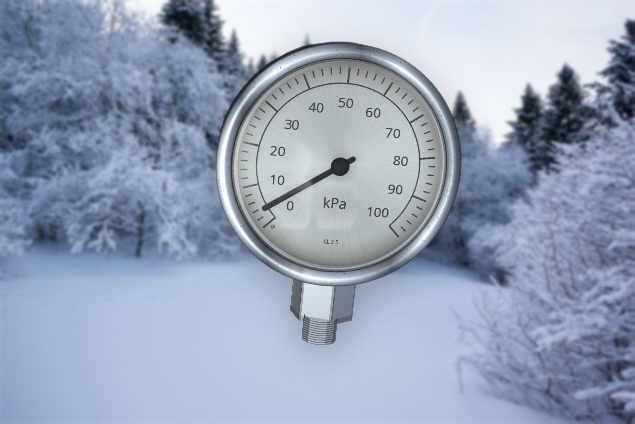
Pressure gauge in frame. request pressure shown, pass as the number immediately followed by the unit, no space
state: 4kPa
